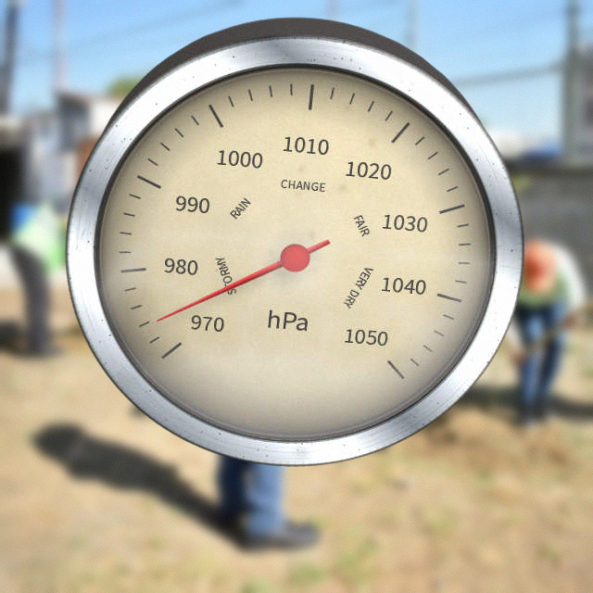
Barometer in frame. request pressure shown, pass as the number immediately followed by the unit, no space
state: 974hPa
